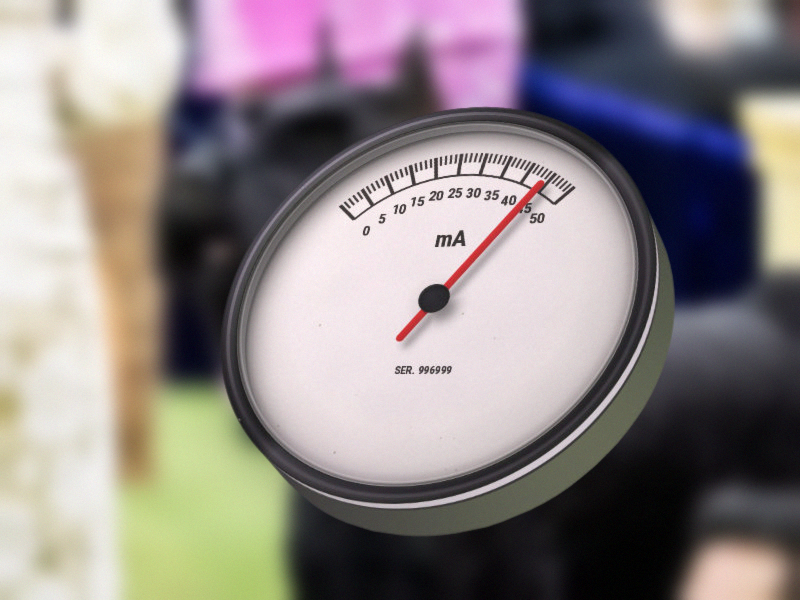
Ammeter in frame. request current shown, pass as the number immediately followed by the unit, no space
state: 45mA
